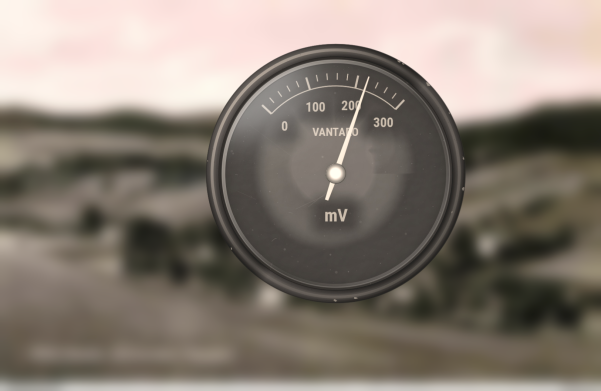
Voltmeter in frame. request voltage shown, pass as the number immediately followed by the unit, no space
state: 220mV
